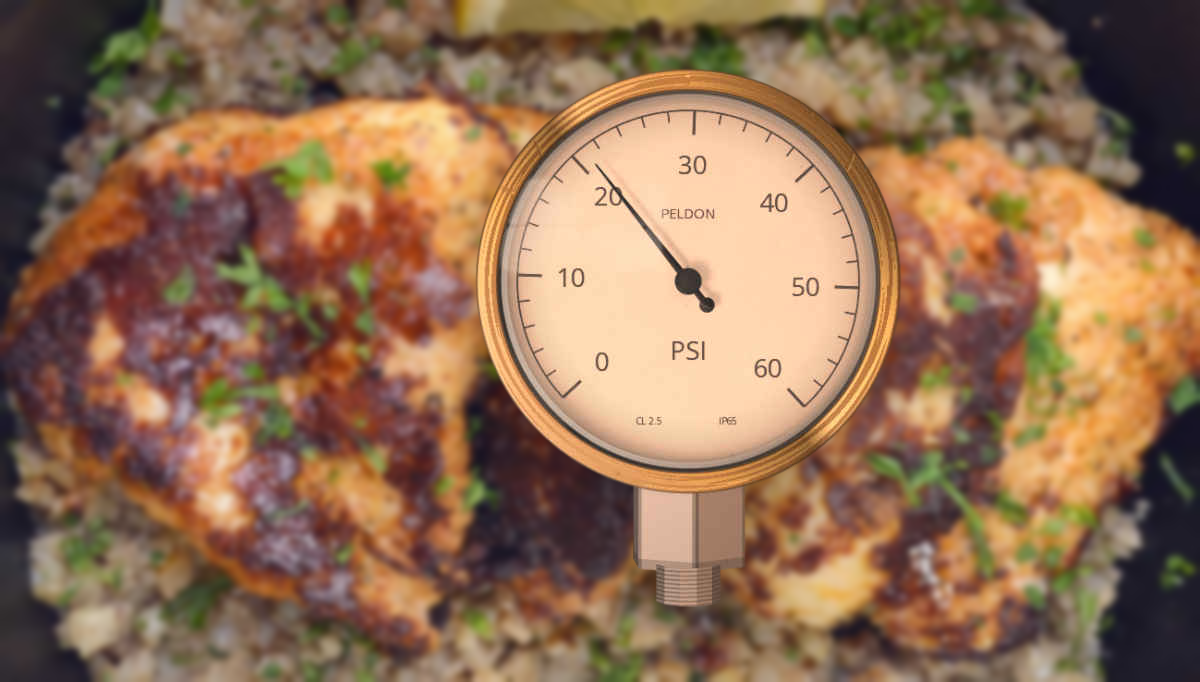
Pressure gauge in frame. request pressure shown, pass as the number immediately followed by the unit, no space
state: 21psi
